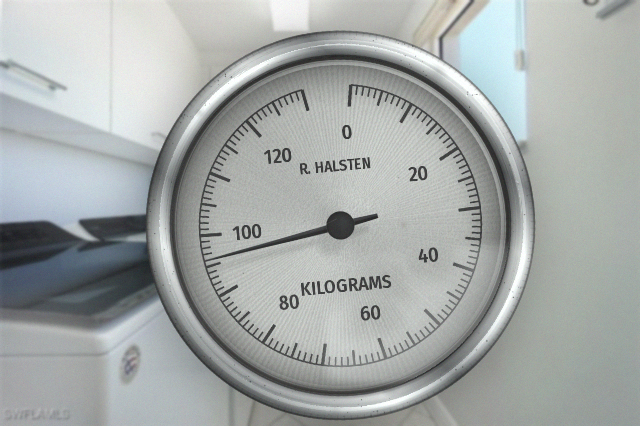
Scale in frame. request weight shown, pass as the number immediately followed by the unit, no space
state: 96kg
